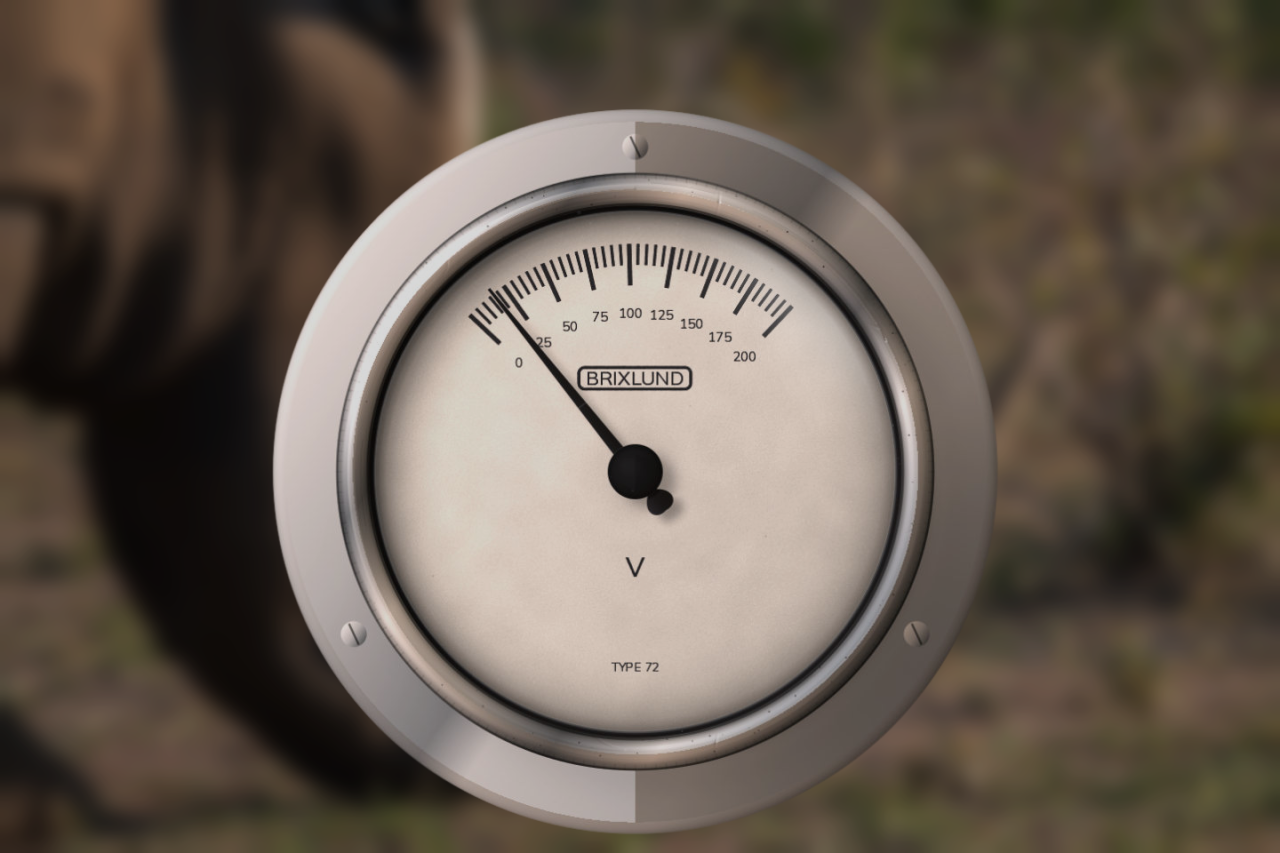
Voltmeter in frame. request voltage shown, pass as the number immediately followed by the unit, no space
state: 17.5V
